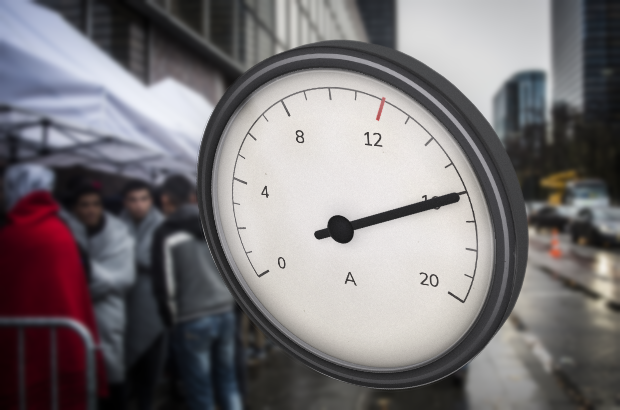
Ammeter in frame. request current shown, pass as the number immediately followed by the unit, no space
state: 16A
